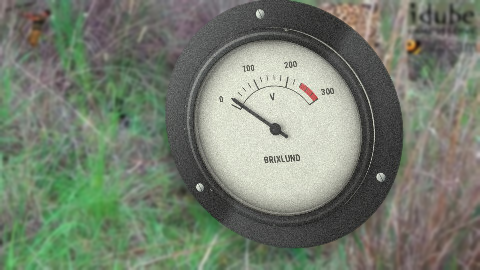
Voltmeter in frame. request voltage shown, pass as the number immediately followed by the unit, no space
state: 20V
